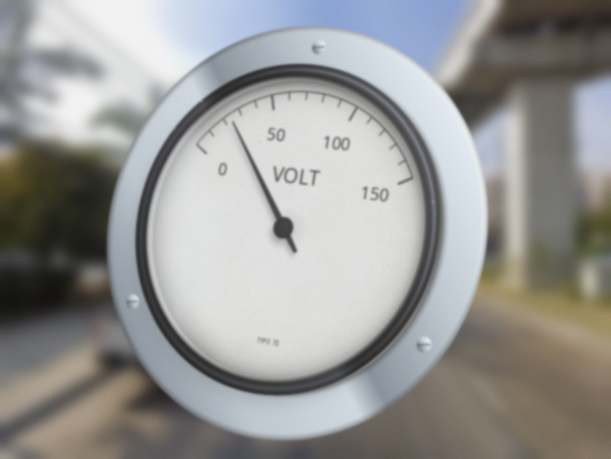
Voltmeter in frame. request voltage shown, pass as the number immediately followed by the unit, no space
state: 25V
